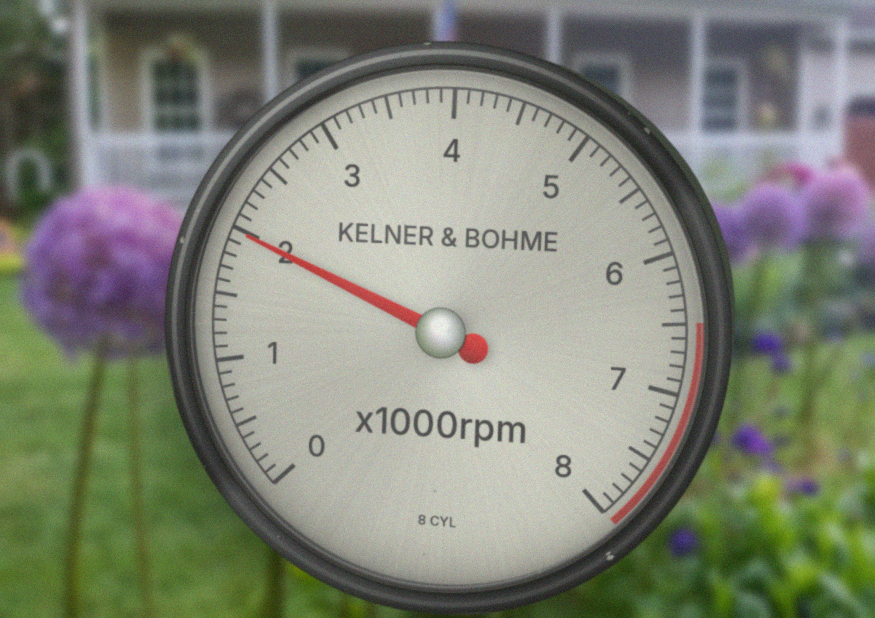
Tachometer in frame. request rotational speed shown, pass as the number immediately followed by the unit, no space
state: 2000rpm
